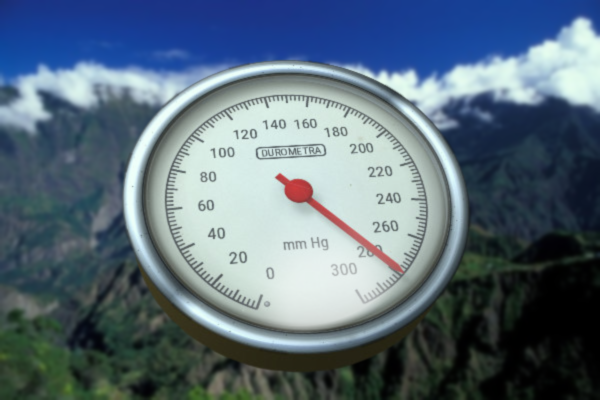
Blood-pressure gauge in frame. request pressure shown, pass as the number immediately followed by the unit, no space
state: 280mmHg
